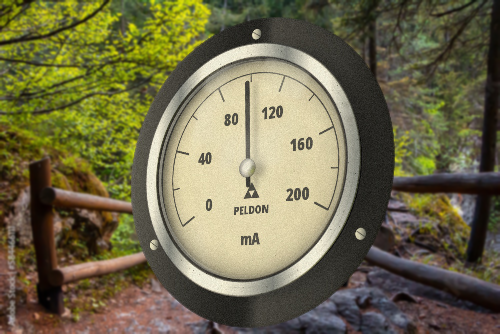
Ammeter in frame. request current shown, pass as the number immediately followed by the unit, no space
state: 100mA
